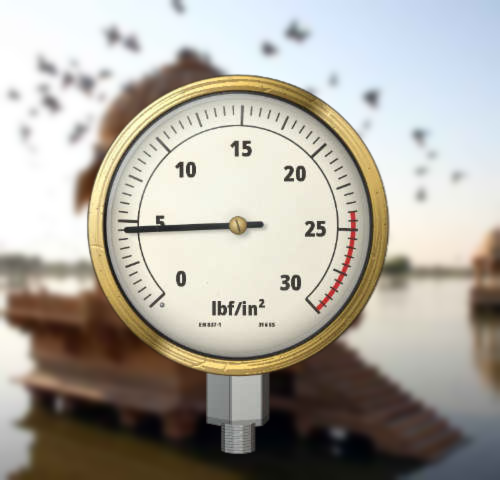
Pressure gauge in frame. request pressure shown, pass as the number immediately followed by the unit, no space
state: 4.5psi
